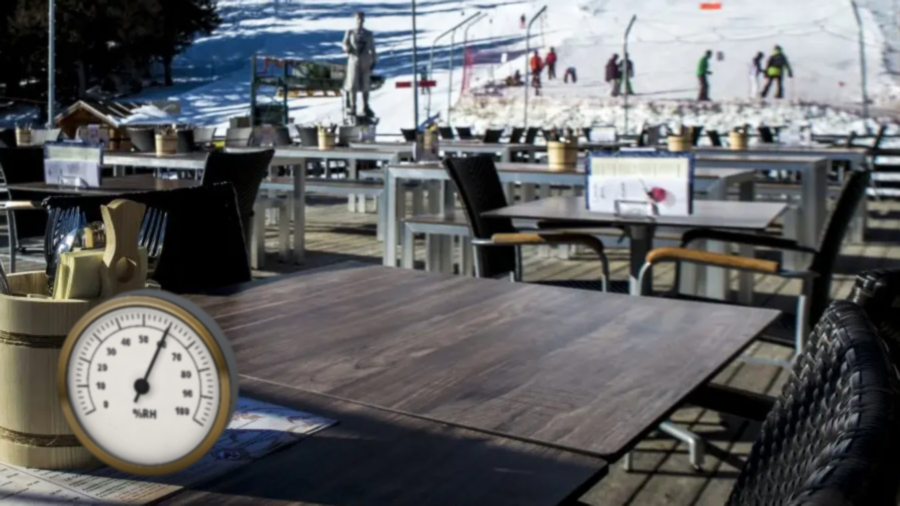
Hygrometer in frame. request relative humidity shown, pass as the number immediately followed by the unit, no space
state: 60%
